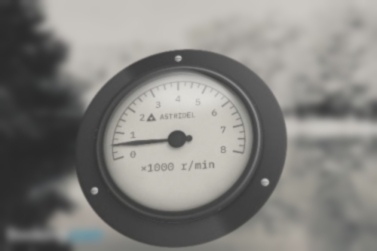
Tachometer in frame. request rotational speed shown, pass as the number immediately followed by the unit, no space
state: 500rpm
